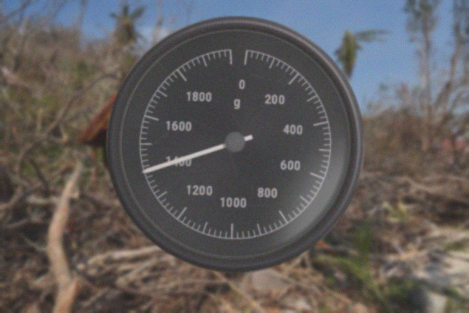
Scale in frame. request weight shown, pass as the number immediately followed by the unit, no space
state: 1400g
